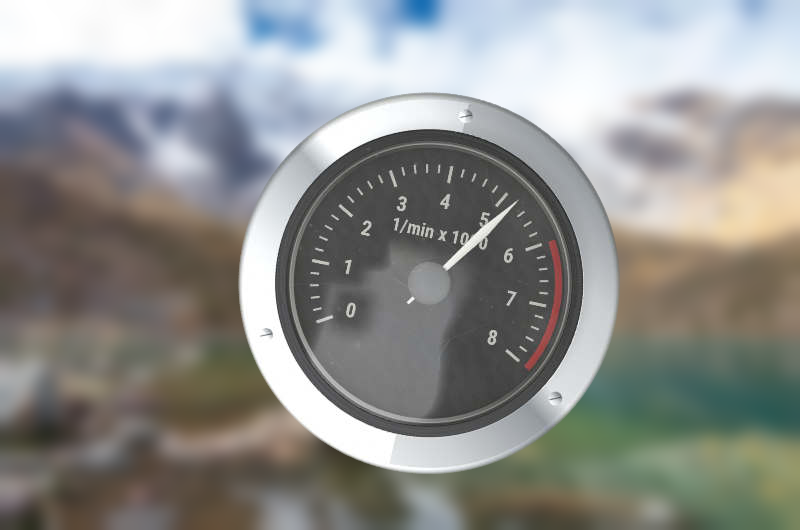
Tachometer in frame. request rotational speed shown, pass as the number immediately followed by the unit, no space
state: 5200rpm
